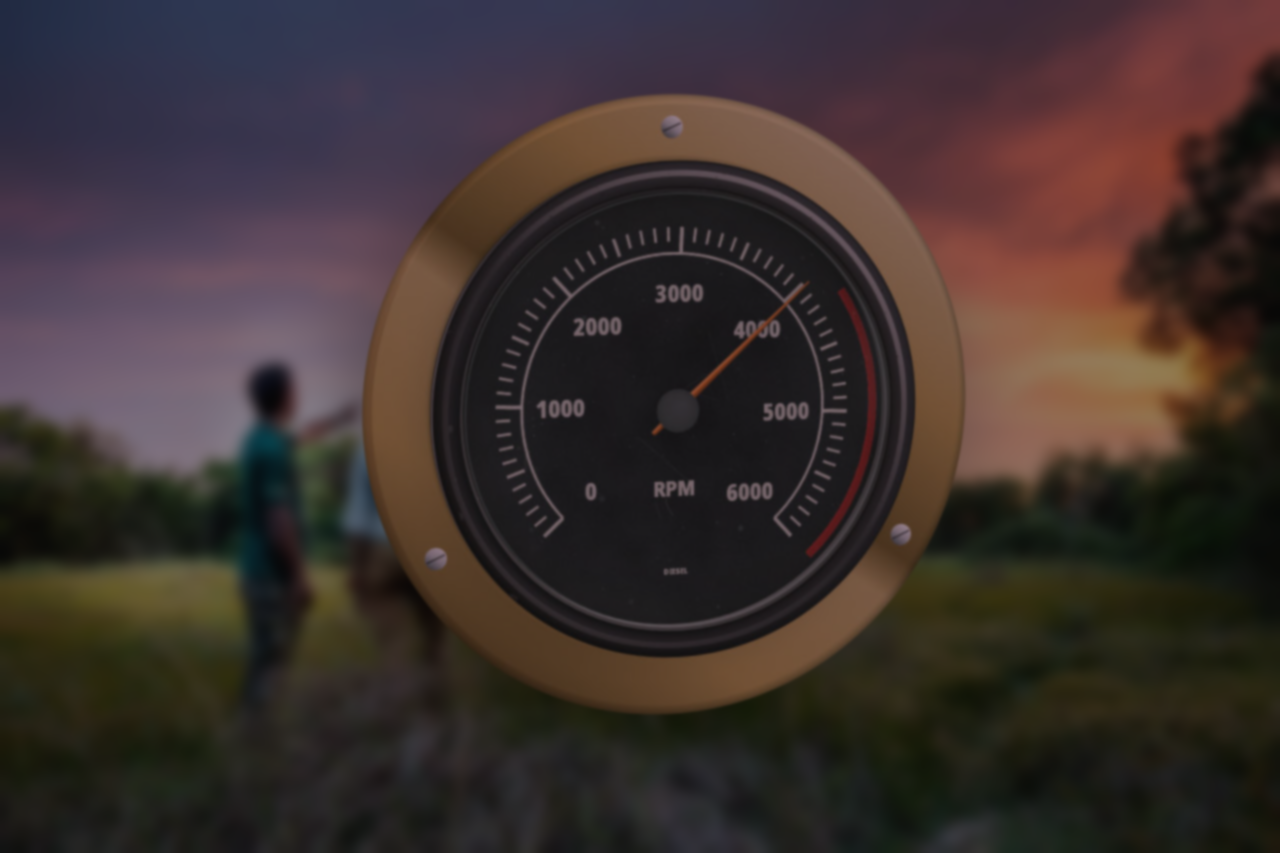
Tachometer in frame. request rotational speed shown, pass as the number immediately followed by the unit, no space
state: 4000rpm
